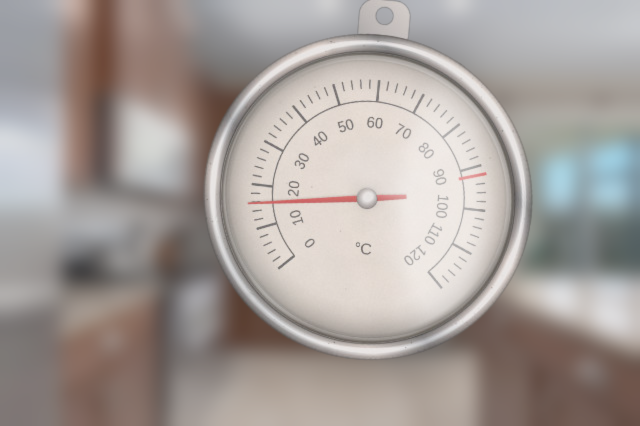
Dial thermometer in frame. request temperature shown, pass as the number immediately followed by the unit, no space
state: 16°C
